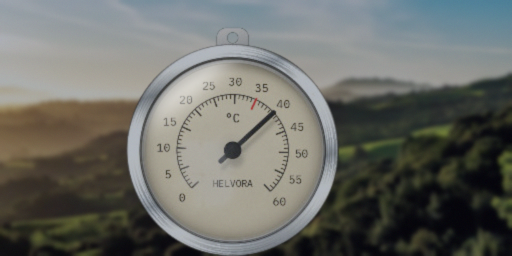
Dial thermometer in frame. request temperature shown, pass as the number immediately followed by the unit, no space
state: 40°C
